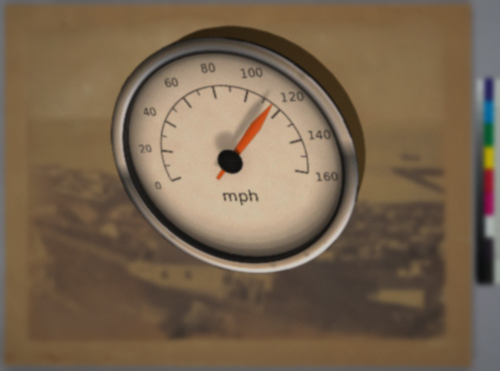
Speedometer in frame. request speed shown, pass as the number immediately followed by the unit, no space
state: 115mph
